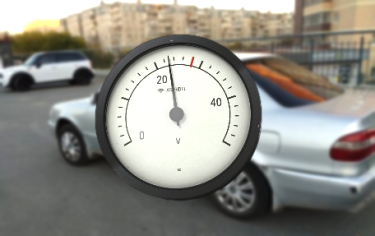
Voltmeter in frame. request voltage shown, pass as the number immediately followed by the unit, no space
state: 23V
